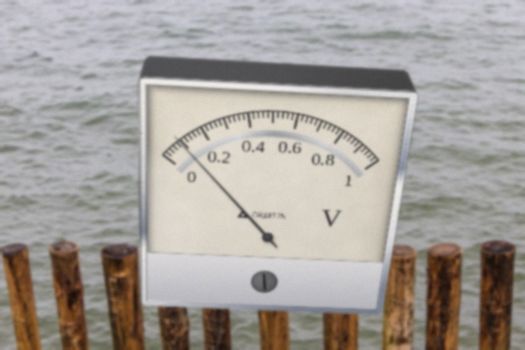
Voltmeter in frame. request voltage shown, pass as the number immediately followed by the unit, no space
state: 0.1V
